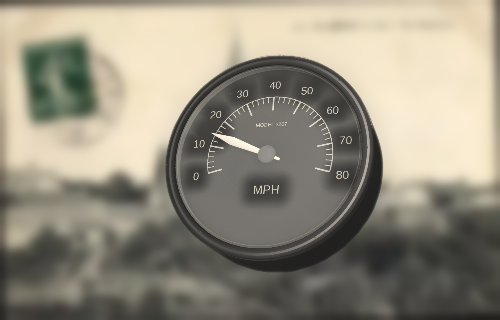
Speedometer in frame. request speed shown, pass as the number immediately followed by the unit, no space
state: 14mph
